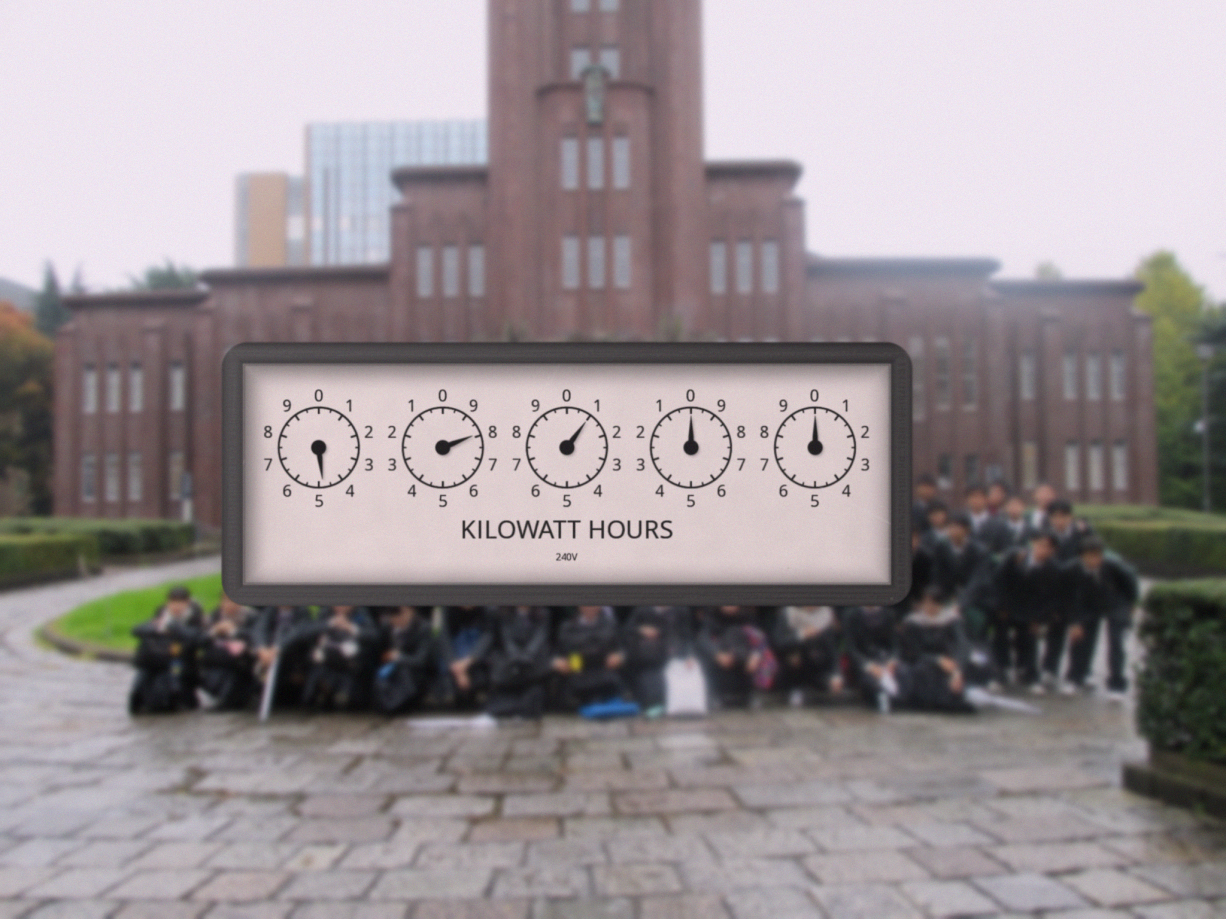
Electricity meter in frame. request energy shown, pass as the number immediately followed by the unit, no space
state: 48100kWh
